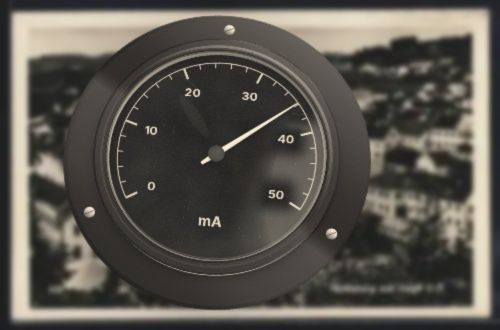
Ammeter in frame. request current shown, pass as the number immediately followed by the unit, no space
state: 36mA
